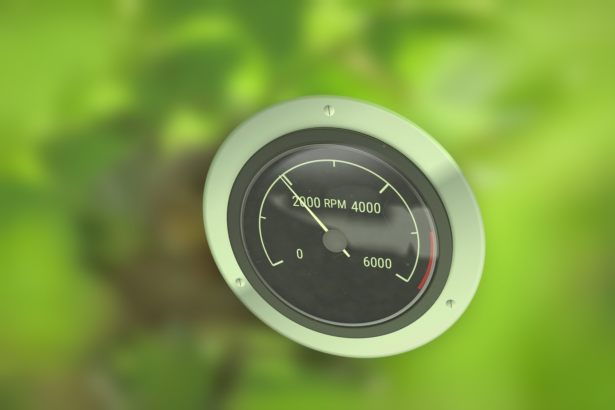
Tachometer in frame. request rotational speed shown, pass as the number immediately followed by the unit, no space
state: 2000rpm
